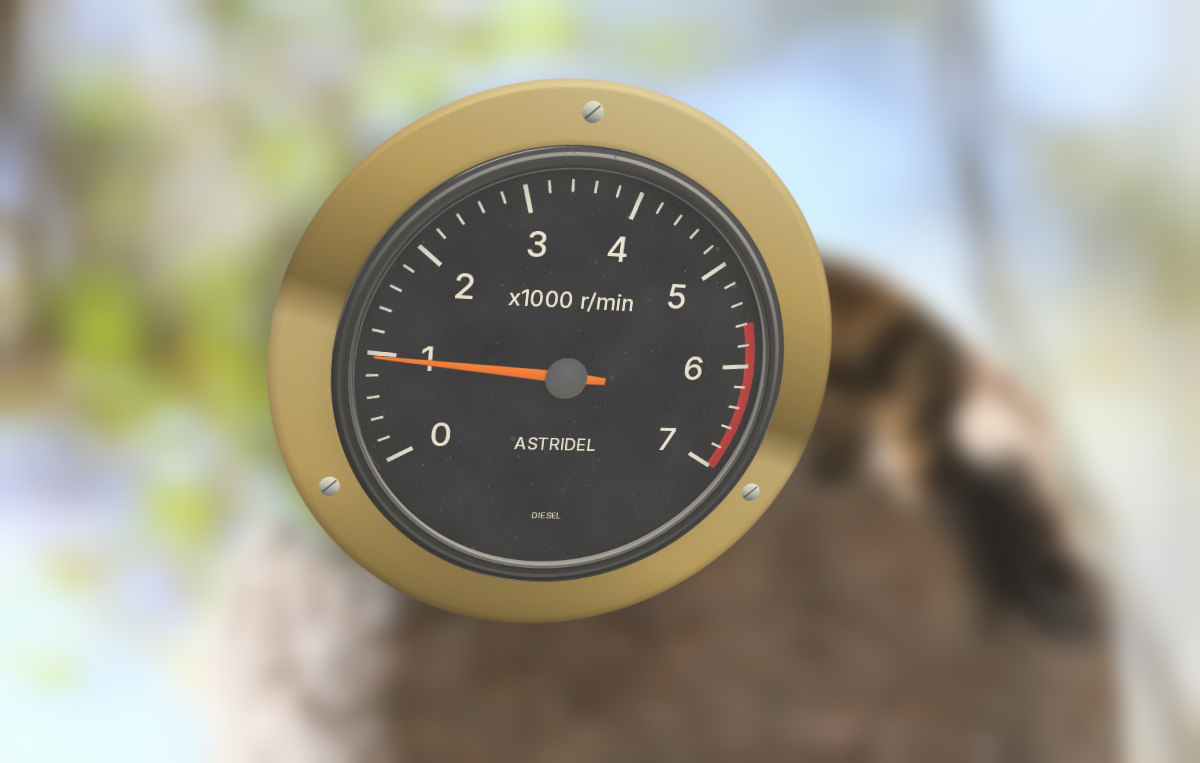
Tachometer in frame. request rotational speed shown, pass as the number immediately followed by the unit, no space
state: 1000rpm
